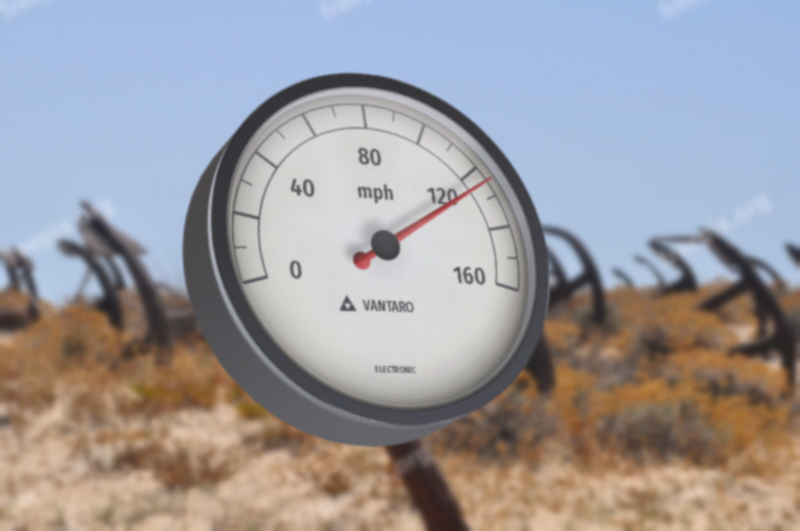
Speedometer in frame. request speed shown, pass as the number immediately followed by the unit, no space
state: 125mph
